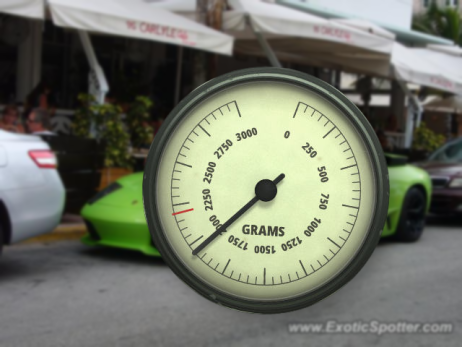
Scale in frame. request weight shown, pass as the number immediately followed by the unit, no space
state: 1950g
